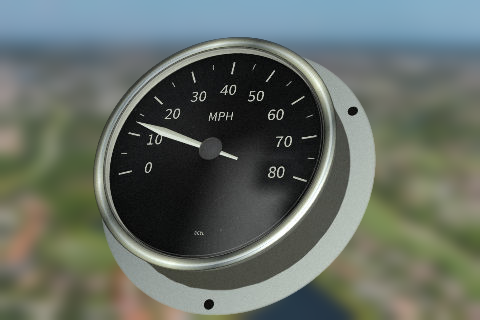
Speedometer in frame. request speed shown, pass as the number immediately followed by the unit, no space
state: 12.5mph
